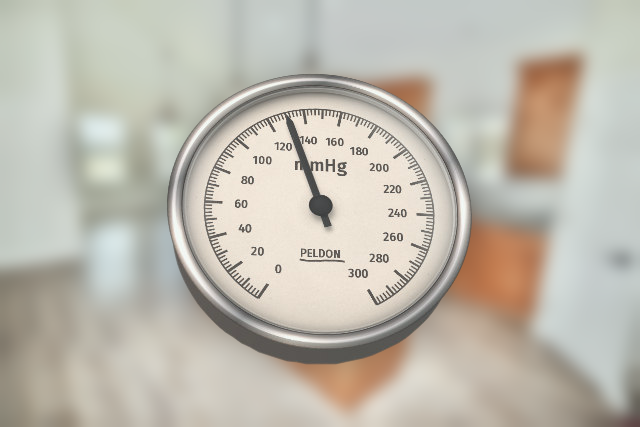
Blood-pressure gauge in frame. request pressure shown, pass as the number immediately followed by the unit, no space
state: 130mmHg
